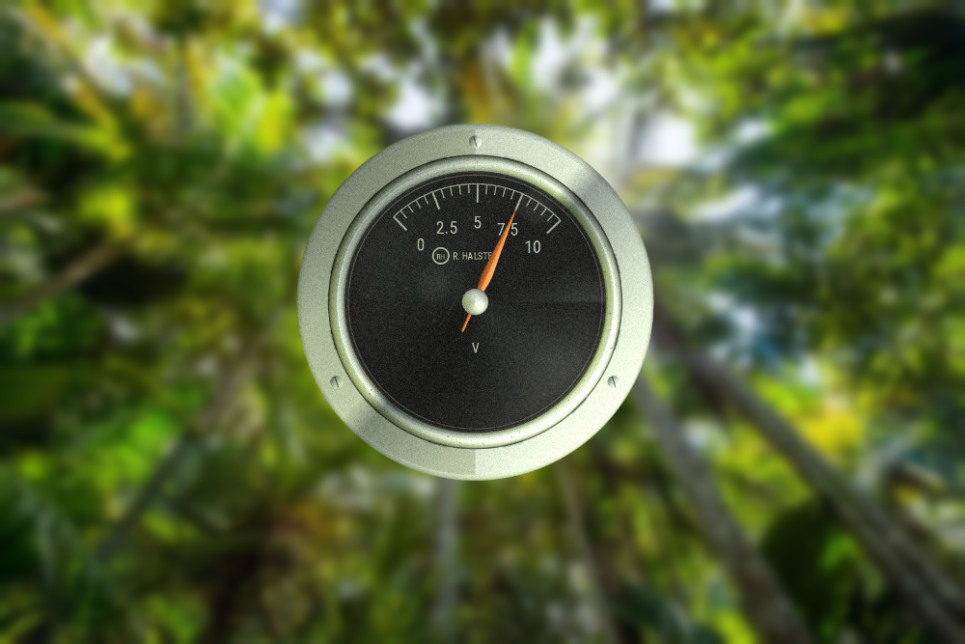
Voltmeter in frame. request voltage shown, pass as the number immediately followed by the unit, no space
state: 7.5V
